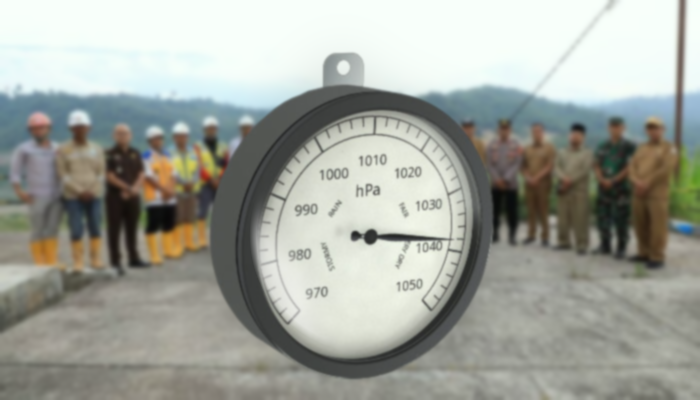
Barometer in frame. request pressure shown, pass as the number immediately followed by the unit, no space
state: 1038hPa
